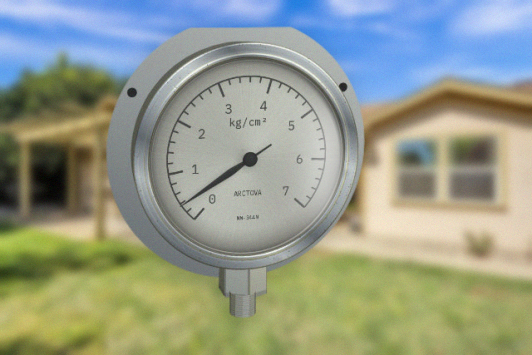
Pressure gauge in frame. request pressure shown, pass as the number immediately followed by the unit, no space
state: 0.4kg/cm²
